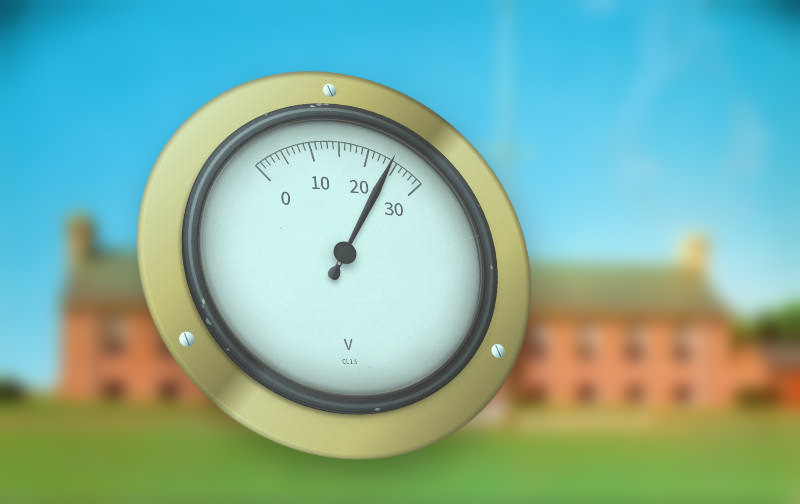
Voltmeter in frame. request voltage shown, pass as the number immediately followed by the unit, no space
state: 24V
